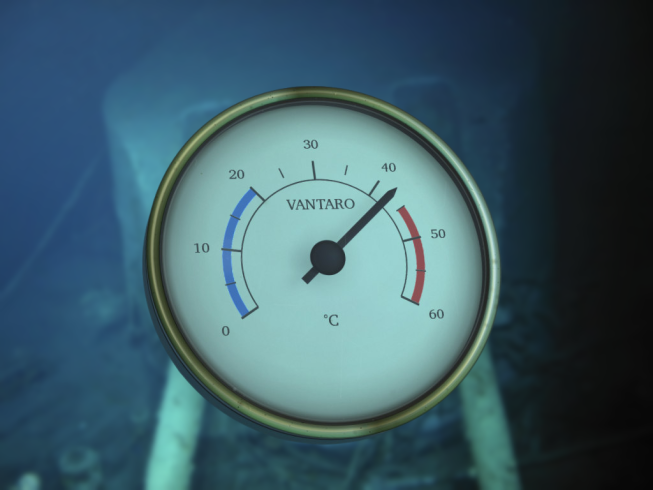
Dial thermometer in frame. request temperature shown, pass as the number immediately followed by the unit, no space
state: 42.5°C
